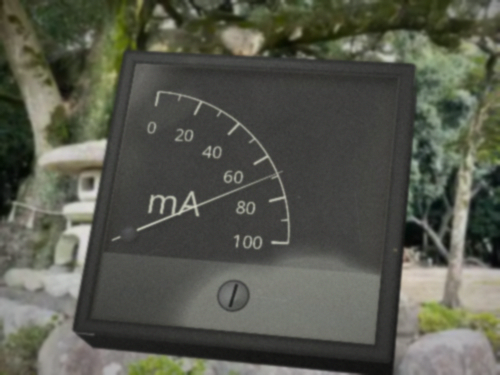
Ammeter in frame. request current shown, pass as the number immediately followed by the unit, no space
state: 70mA
